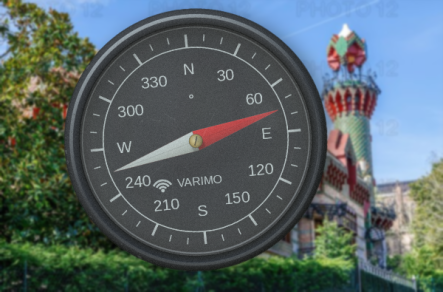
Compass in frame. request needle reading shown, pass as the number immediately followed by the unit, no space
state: 75°
